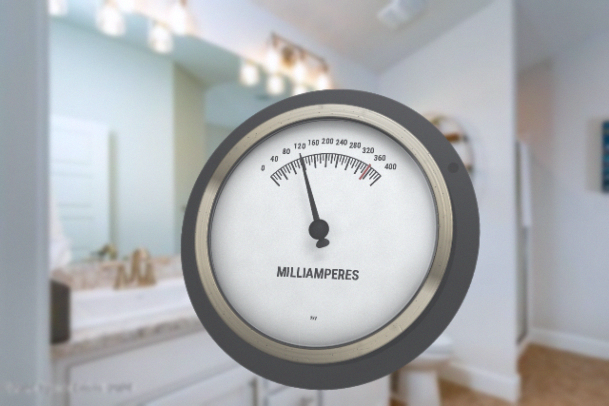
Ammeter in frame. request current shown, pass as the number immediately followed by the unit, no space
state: 120mA
